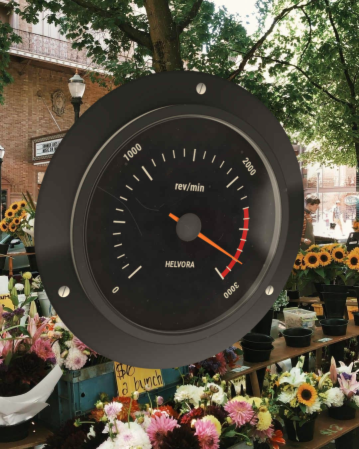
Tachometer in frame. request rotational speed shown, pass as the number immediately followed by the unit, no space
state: 2800rpm
